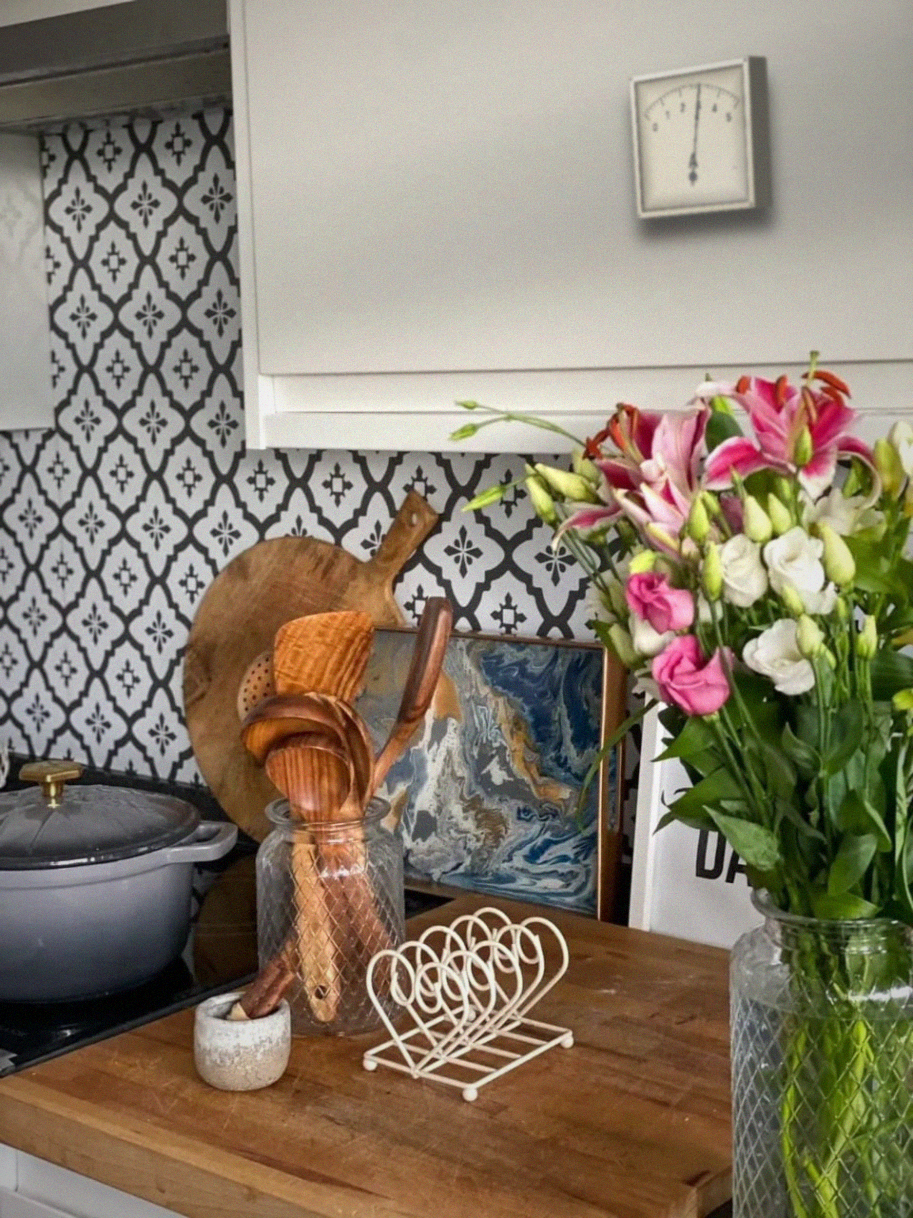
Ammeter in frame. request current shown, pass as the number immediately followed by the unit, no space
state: 3A
